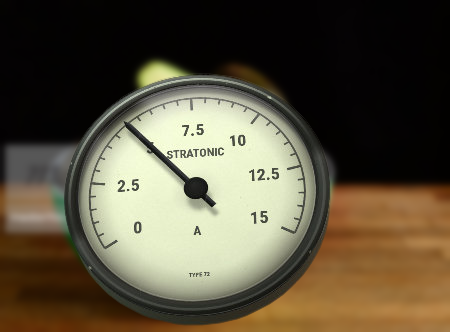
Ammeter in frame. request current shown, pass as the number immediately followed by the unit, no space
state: 5A
